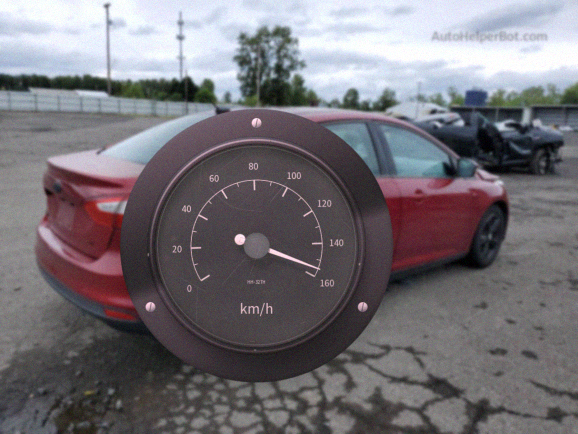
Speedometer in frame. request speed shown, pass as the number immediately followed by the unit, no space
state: 155km/h
